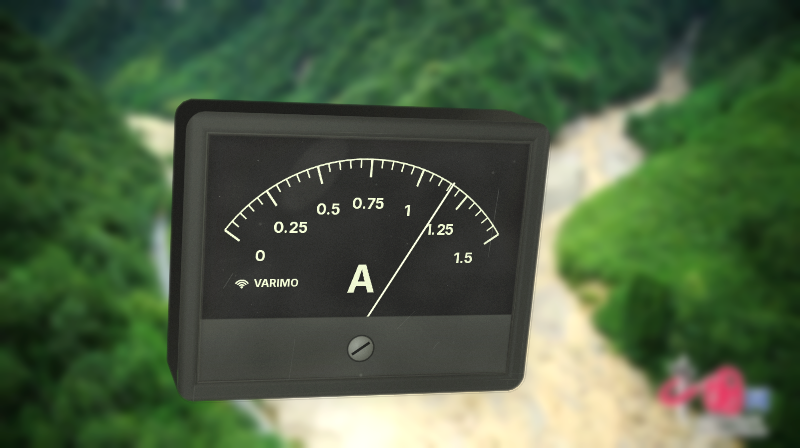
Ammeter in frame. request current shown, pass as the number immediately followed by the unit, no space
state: 1.15A
